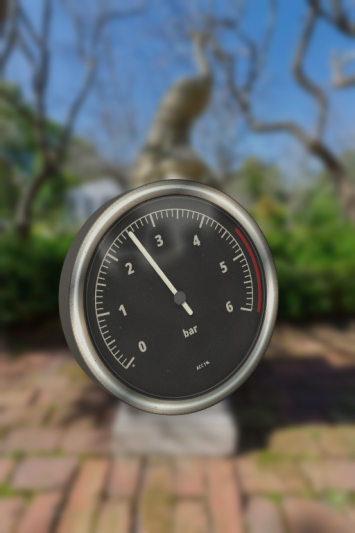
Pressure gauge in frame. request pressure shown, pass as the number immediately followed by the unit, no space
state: 2.5bar
